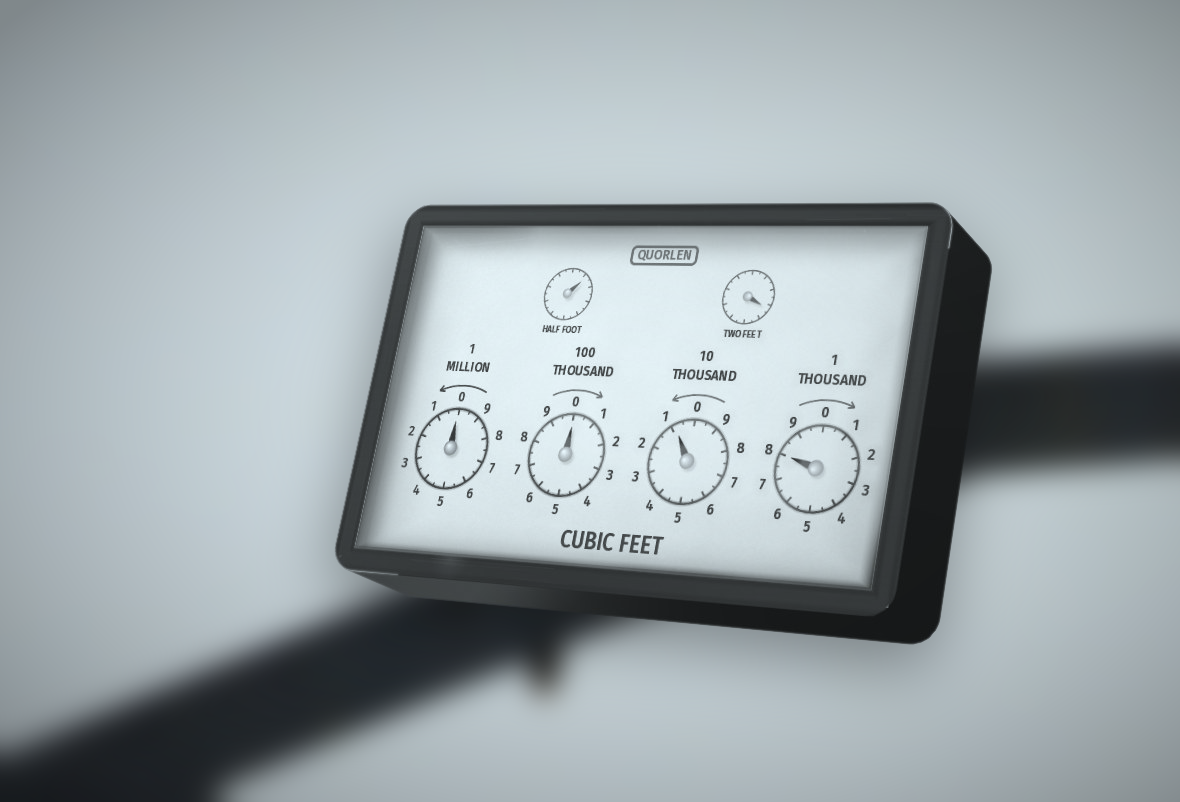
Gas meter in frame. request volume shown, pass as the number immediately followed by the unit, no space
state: 800ft³
